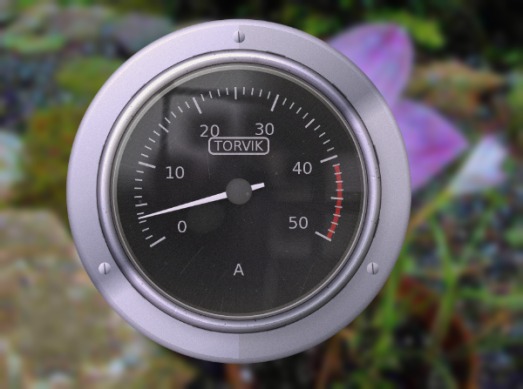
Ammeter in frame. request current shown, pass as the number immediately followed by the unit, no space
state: 3.5A
